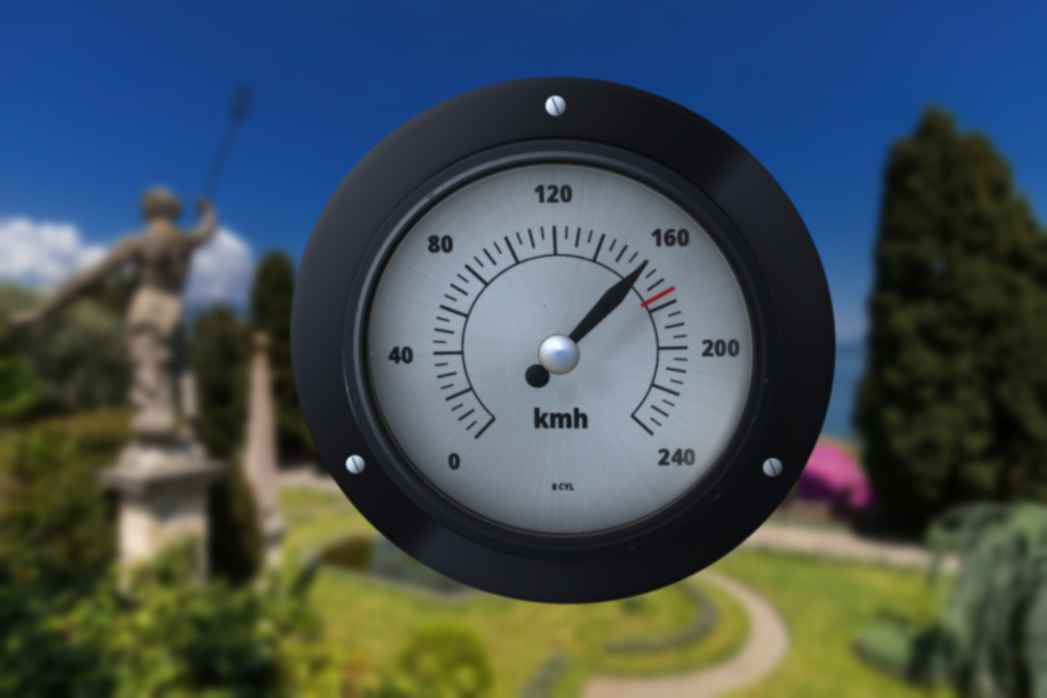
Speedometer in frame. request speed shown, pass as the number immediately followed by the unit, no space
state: 160km/h
